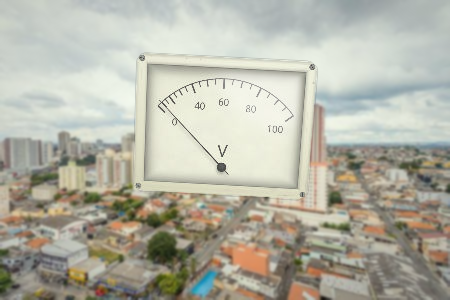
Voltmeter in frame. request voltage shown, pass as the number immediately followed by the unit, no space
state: 10V
